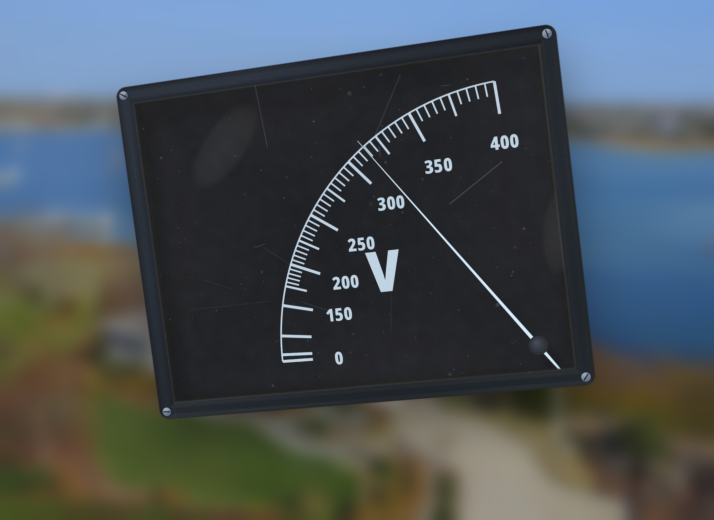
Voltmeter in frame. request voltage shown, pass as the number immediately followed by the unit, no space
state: 315V
